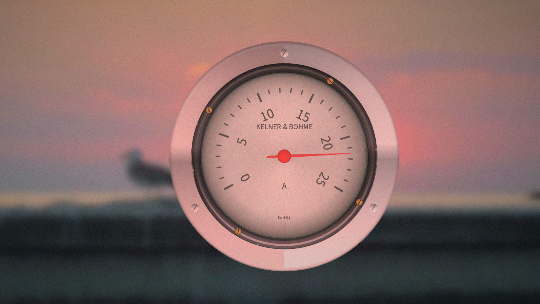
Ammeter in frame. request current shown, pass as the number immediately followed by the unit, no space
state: 21.5A
